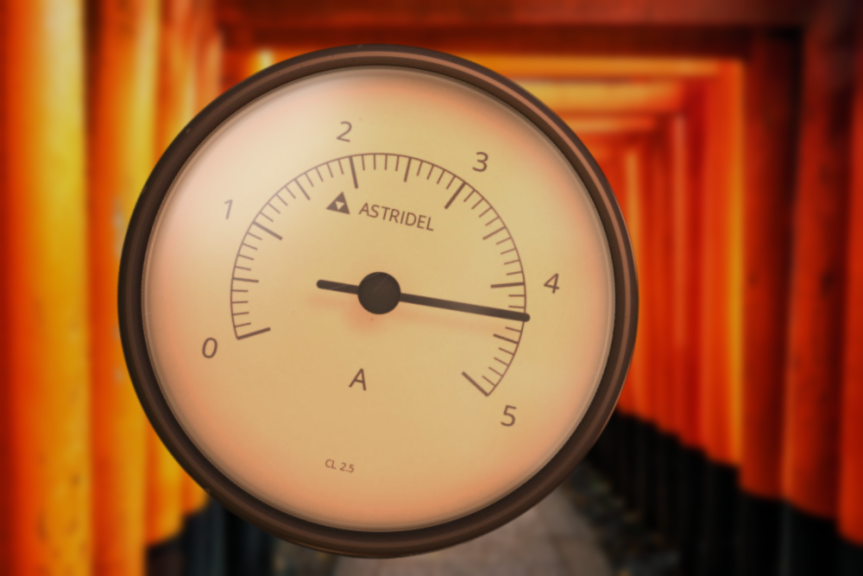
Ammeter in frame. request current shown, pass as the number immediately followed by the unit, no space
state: 4.3A
